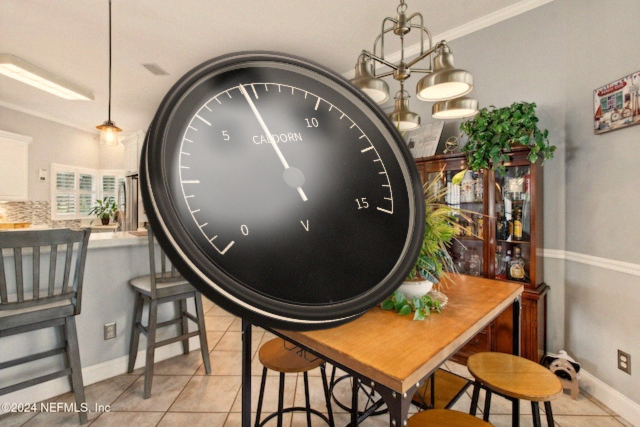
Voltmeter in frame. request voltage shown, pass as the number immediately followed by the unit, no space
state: 7V
